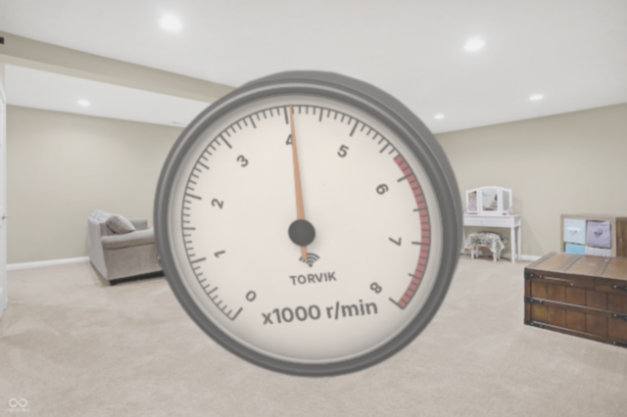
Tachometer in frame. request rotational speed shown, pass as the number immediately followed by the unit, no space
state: 4100rpm
